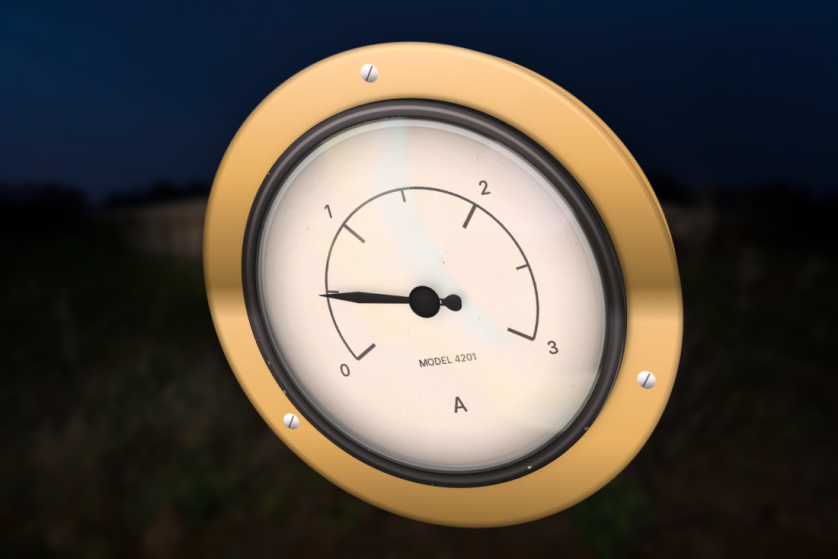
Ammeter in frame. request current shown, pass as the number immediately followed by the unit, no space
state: 0.5A
